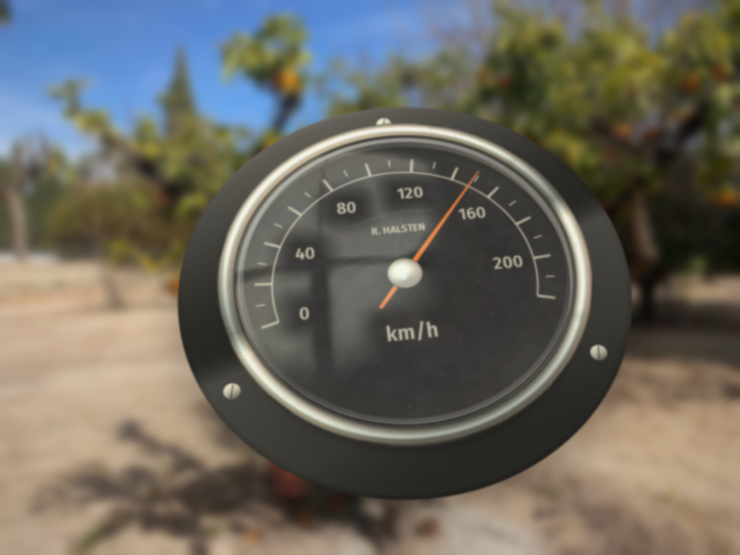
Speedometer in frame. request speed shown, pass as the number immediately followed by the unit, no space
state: 150km/h
